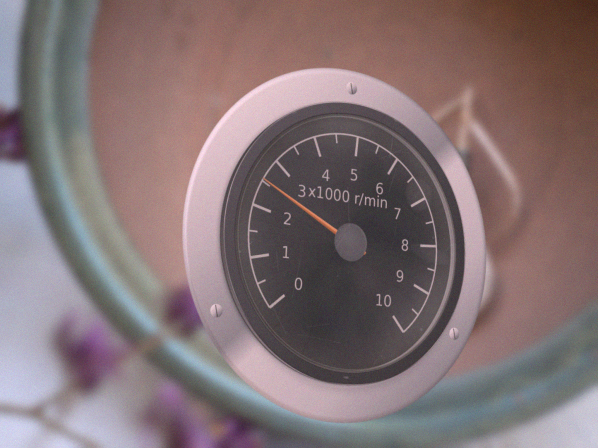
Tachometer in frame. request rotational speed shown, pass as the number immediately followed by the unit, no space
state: 2500rpm
